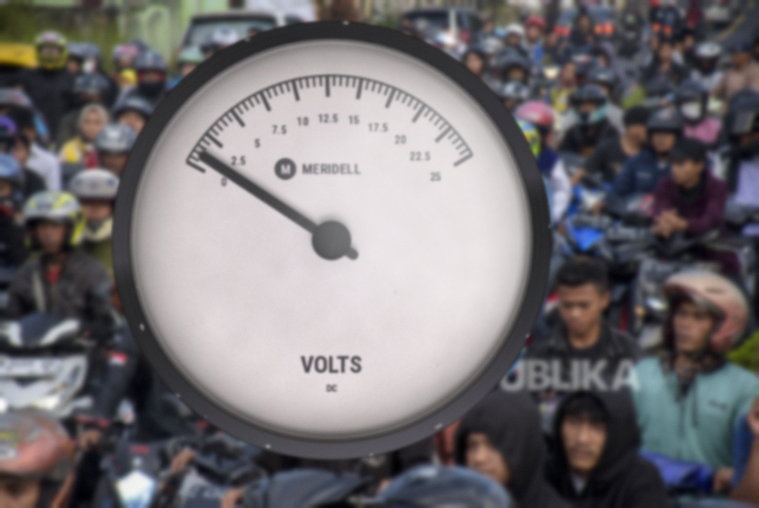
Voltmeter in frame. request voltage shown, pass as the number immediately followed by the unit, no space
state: 1V
